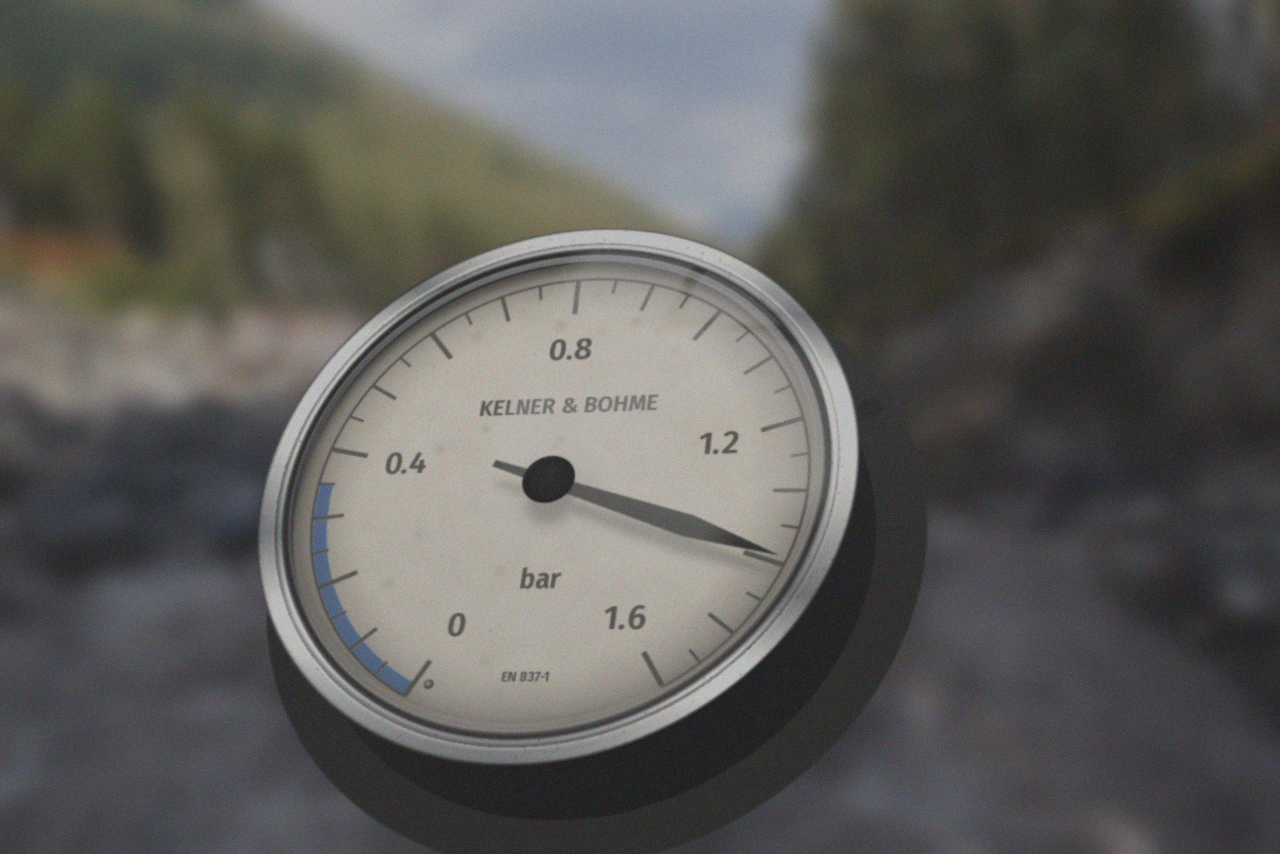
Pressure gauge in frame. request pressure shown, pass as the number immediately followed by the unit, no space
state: 1.4bar
